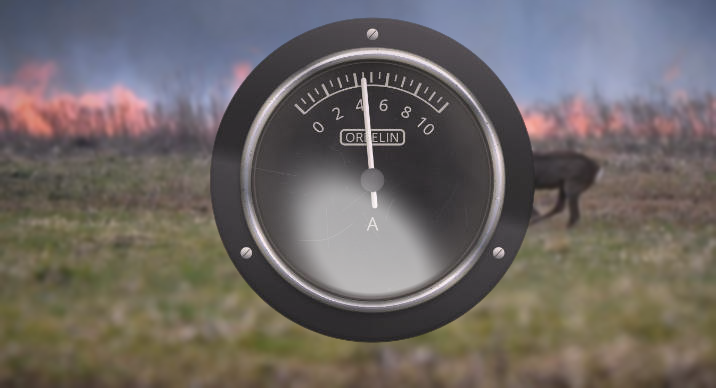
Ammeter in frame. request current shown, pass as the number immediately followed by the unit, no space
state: 4.5A
